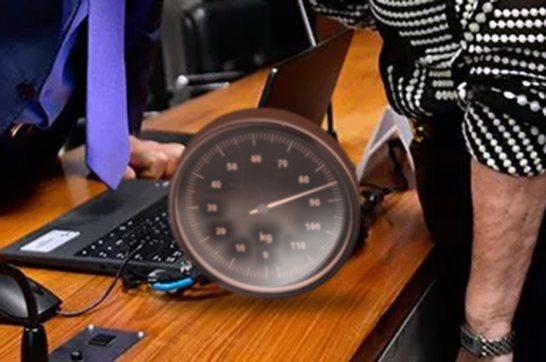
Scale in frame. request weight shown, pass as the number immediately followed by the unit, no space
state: 85kg
